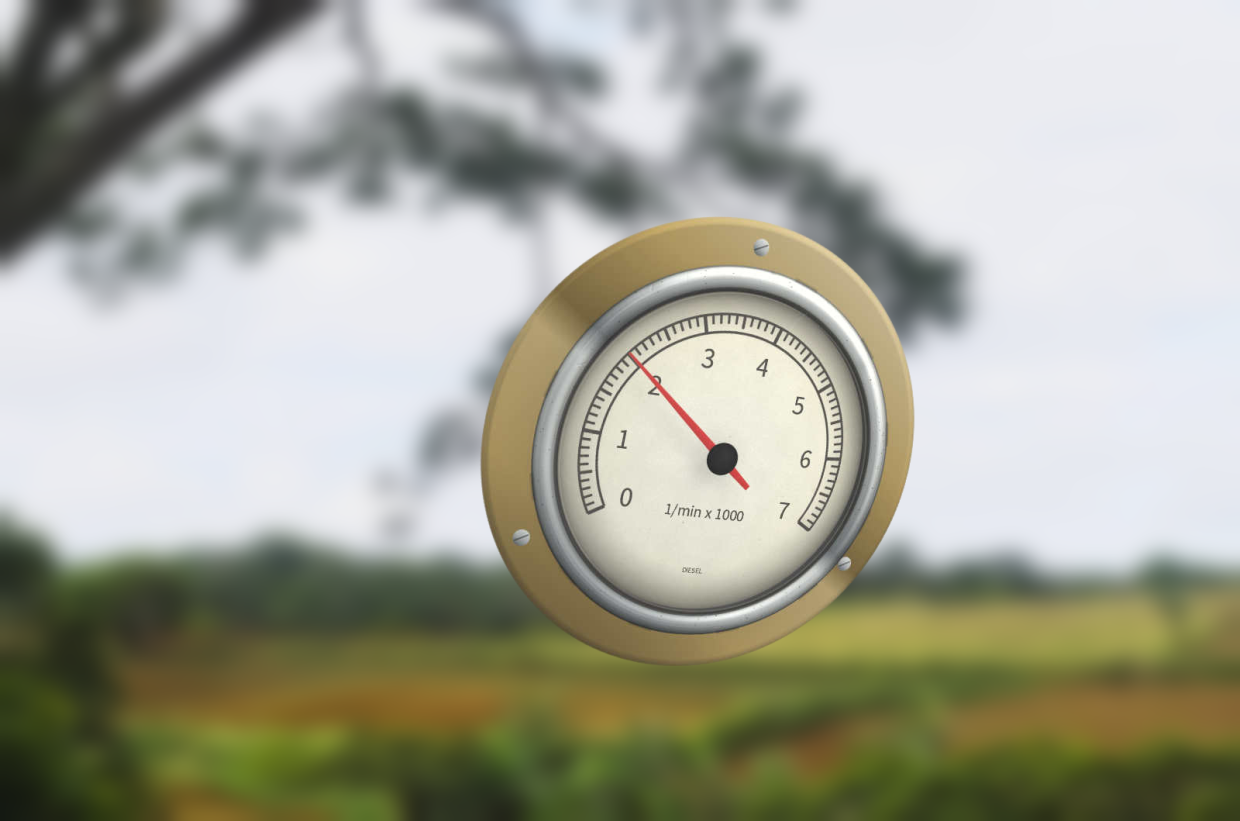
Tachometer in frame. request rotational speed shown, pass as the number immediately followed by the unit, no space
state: 2000rpm
